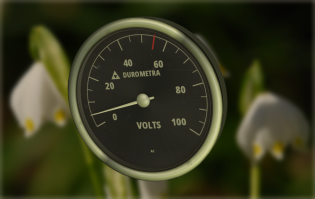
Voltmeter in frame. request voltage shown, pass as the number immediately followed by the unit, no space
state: 5V
